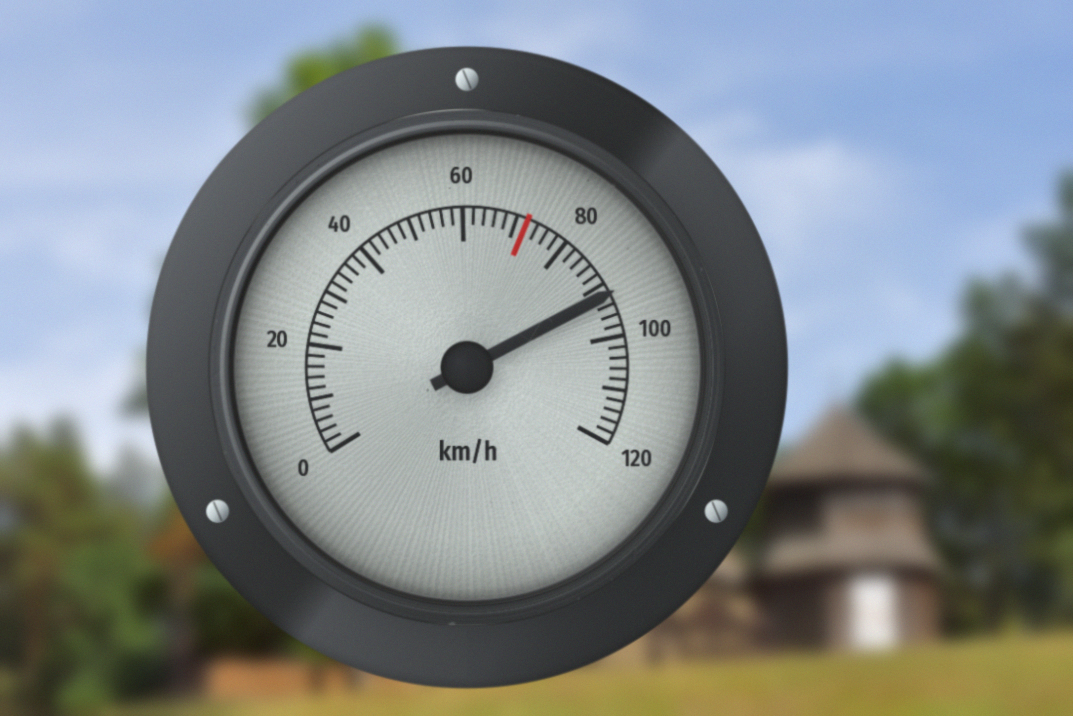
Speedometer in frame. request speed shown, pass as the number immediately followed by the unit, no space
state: 92km/h
